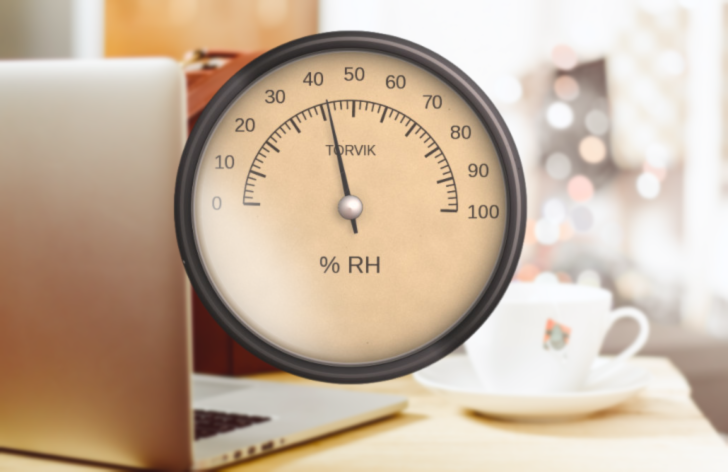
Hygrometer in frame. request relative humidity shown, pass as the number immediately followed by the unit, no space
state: 42%
